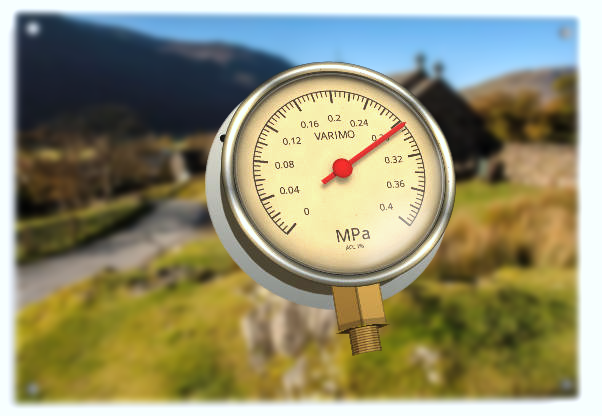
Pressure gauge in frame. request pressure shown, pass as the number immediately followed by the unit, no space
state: 0.285MPa
